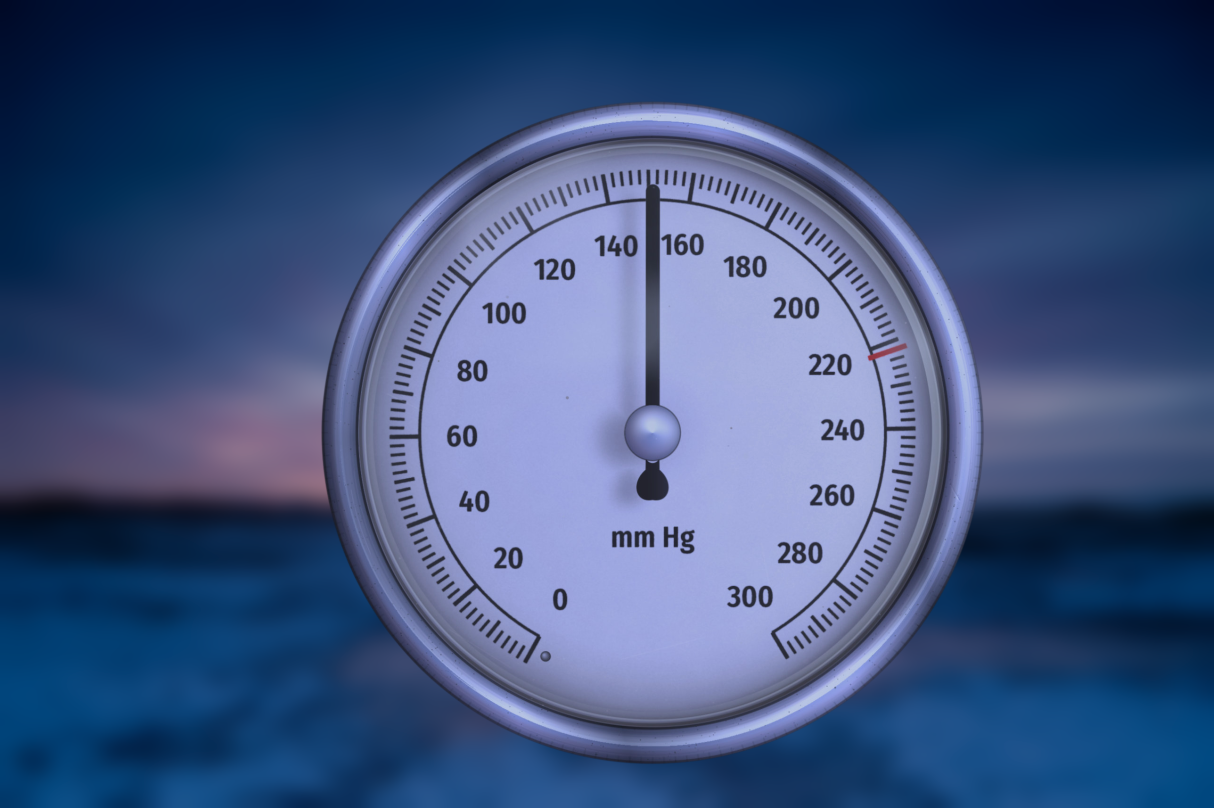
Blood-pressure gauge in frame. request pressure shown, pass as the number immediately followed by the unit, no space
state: 151mmHg
